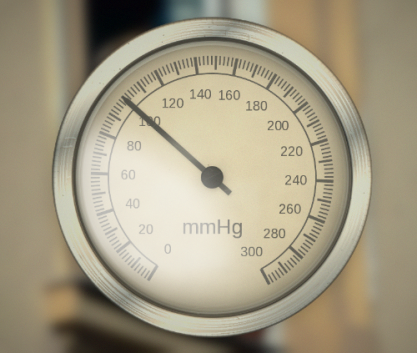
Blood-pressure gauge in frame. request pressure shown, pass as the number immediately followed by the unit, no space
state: 100mmHg
